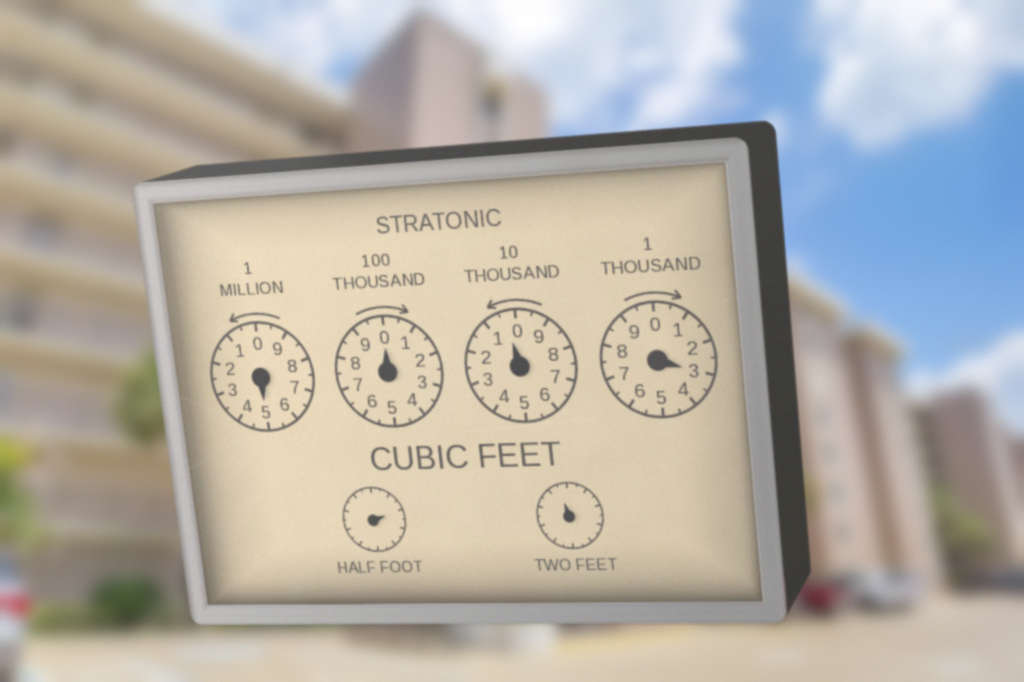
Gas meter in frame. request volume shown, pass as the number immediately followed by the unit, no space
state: 500300ft³
